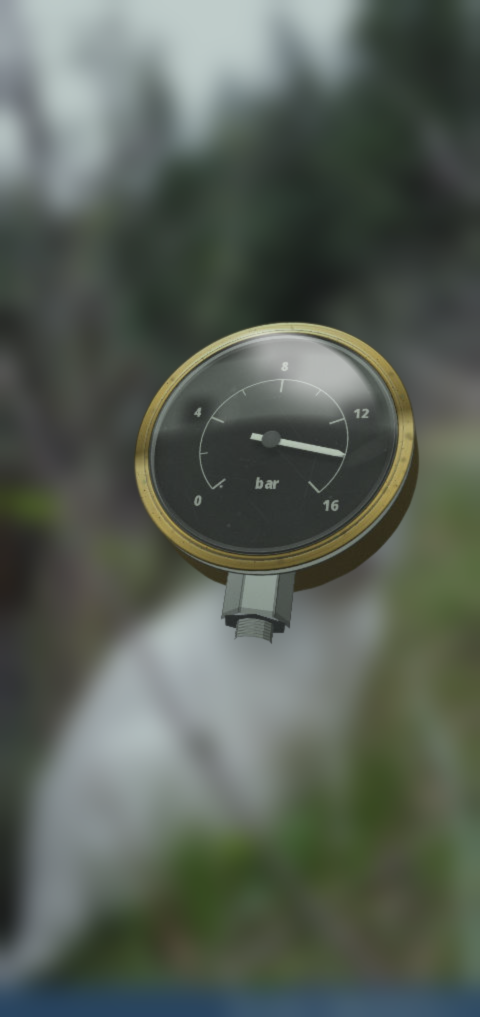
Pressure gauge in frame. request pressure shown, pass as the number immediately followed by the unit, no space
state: 14bar
